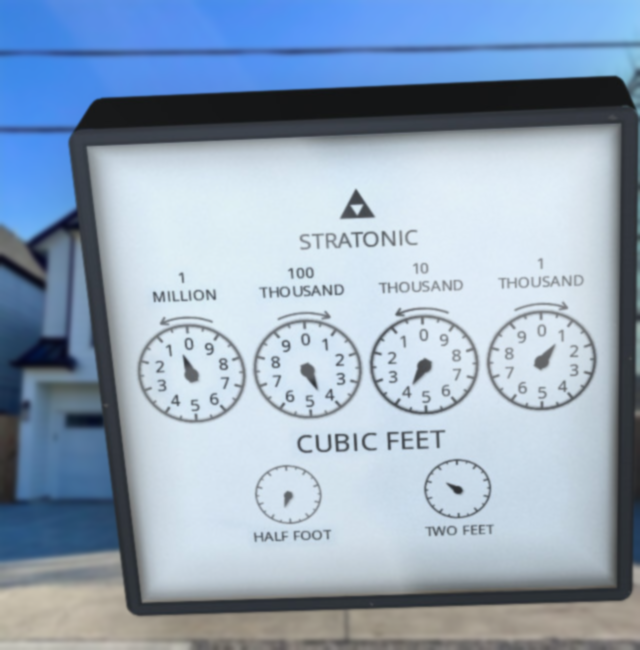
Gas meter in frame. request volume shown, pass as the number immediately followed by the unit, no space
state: 44100ft³
